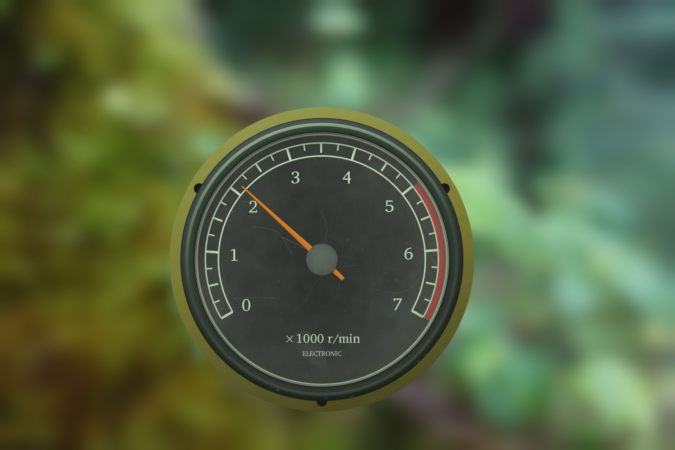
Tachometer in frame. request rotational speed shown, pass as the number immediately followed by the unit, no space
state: 2125rpm
